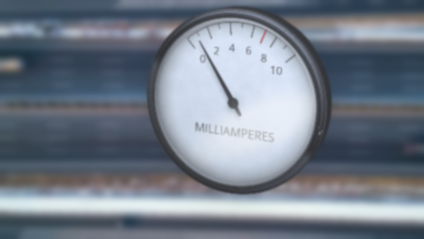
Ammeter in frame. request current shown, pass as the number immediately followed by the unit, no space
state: 1mA
